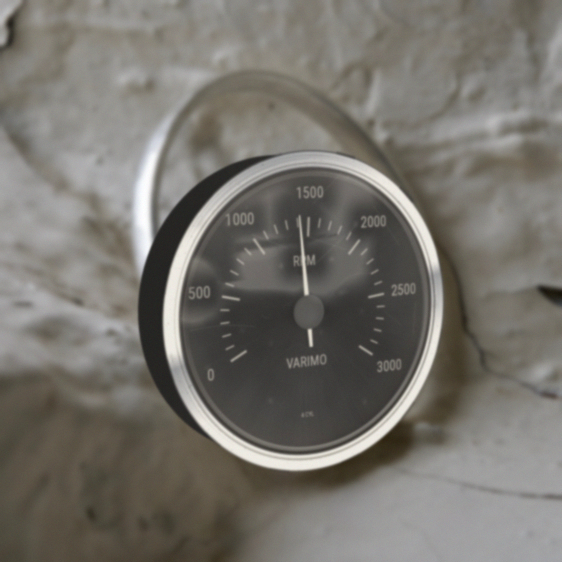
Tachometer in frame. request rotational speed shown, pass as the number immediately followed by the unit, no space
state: 1400rpm
